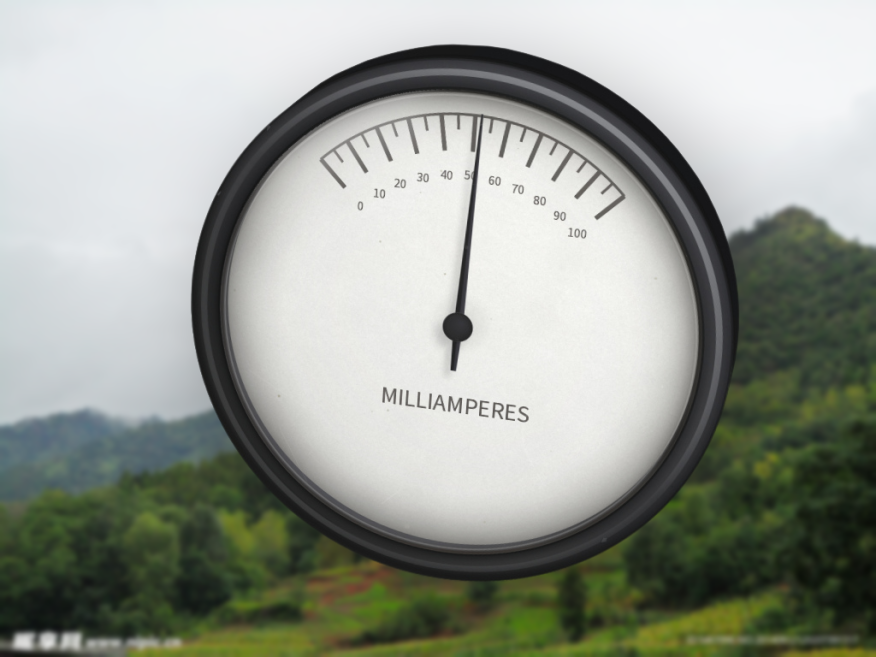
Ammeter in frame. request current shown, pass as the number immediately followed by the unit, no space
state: 52.5mA
